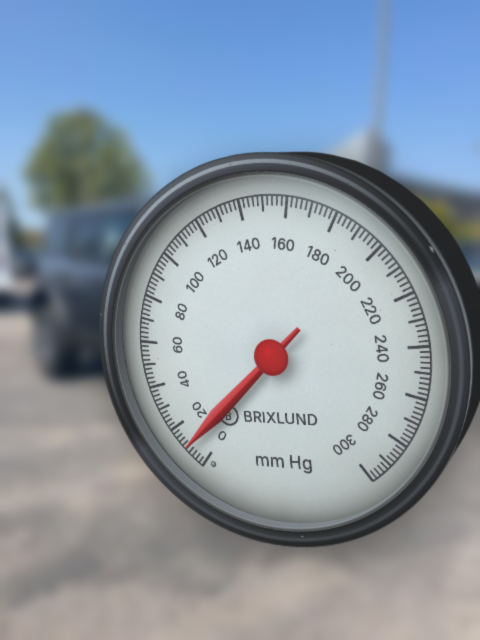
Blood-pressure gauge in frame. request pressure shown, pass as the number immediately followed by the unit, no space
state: 10mmHg
